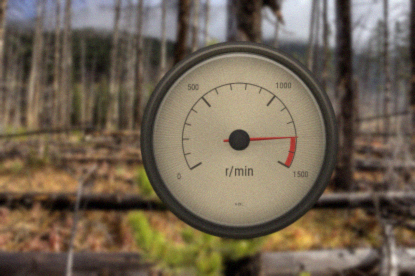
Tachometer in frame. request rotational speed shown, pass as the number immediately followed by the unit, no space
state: 1300rpm
